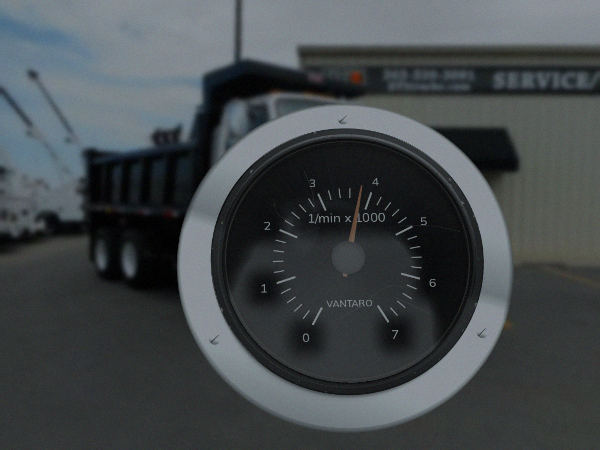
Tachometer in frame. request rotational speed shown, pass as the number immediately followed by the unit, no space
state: 3800rpm
